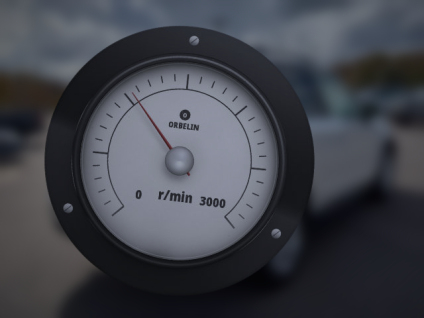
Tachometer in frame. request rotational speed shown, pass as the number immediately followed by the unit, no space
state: 1050rpm
